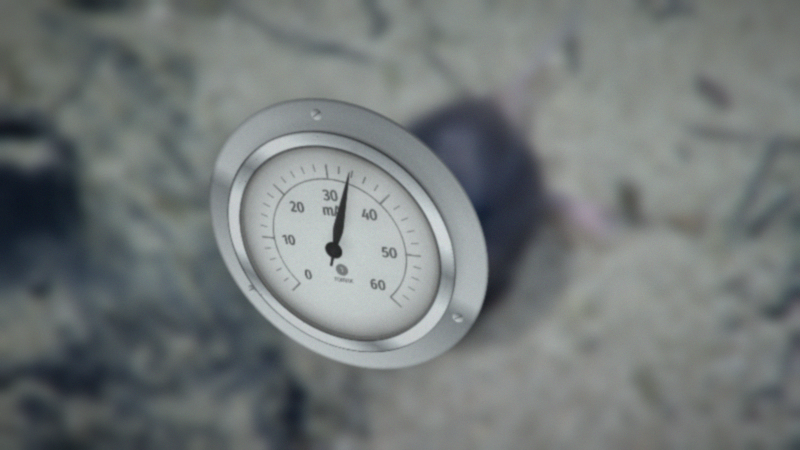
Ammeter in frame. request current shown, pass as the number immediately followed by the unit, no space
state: 34mA
